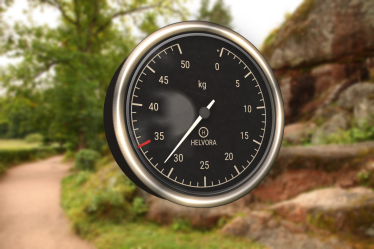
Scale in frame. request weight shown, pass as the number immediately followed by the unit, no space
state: 31.5kg
